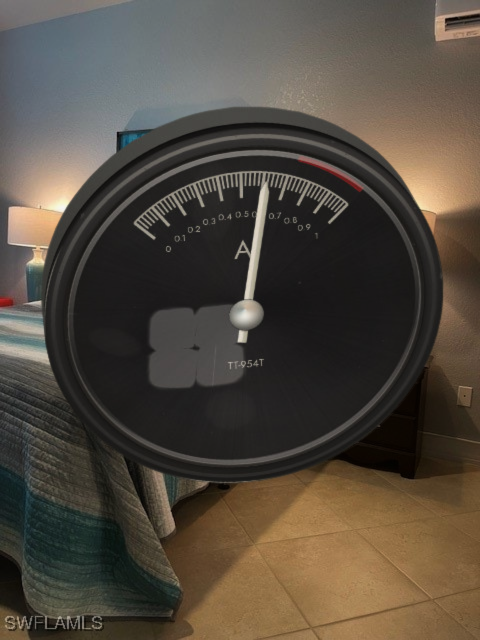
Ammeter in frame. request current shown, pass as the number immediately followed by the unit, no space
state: 0.6A
